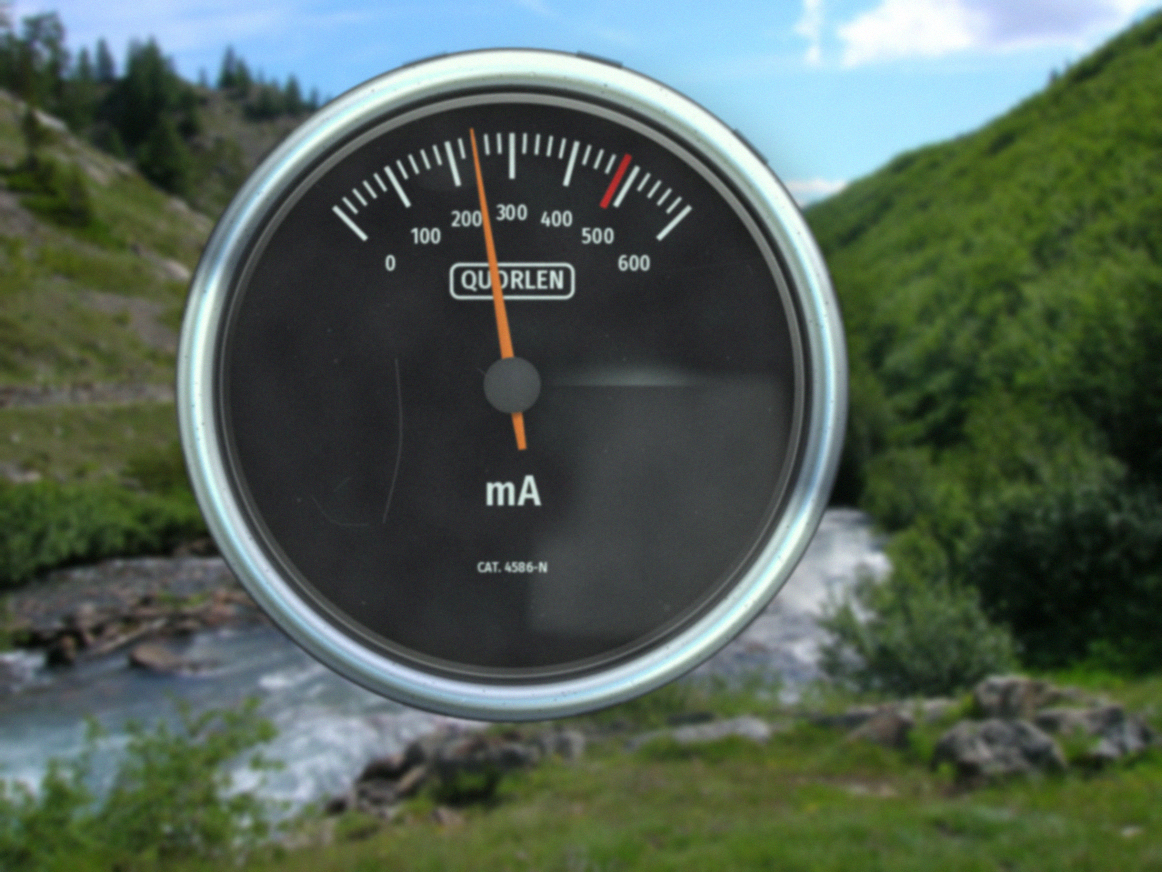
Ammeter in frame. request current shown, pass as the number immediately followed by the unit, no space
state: 240mA
